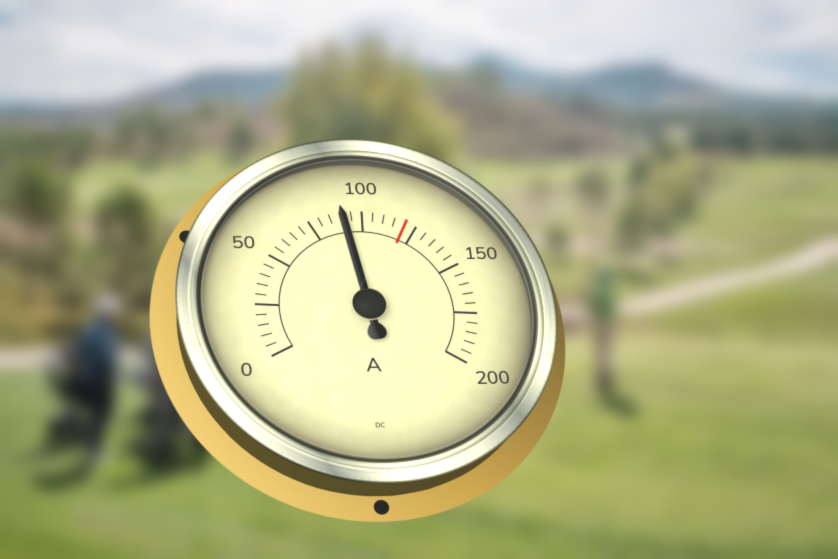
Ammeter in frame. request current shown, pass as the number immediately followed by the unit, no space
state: 90A
